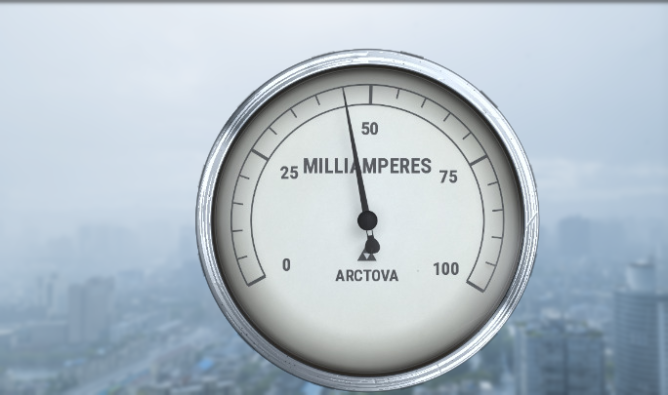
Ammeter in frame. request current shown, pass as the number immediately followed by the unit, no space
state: 45mA
